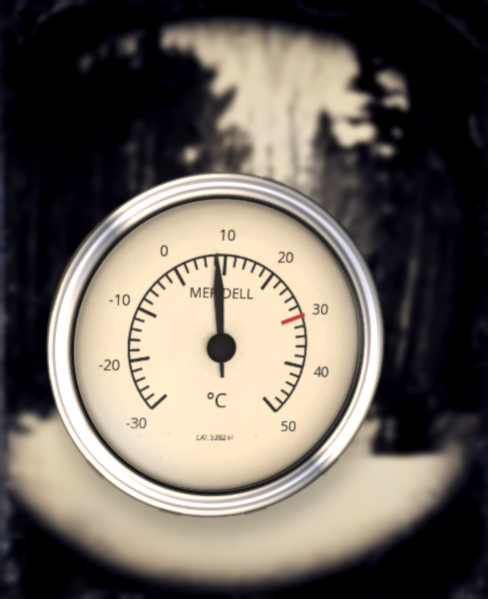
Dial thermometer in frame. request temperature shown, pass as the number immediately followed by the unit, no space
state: 8°C
